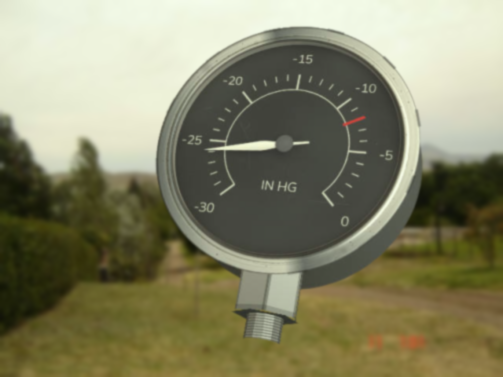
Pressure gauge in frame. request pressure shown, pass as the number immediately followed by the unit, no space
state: -26inHg
